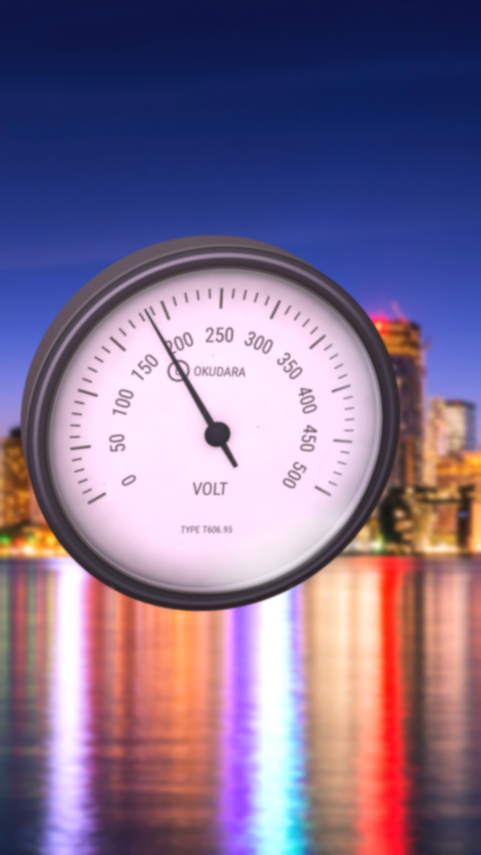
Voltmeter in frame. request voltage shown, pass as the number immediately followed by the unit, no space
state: 185V
